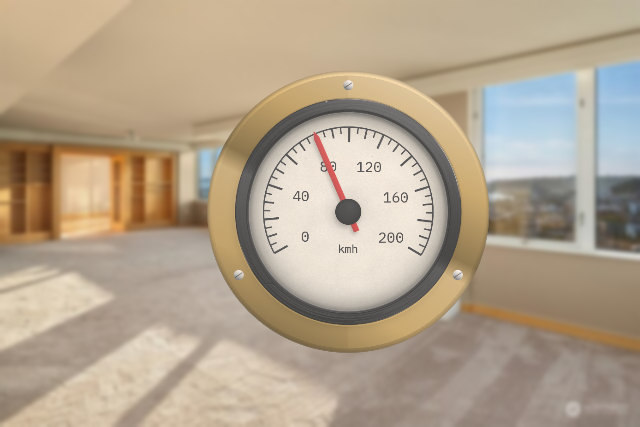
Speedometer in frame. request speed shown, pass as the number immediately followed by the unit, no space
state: 80km/h
